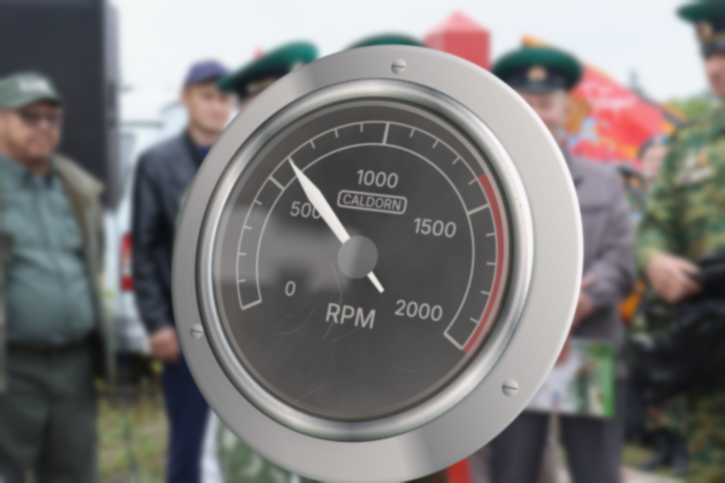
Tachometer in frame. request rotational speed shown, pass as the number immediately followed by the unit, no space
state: 600rpm
